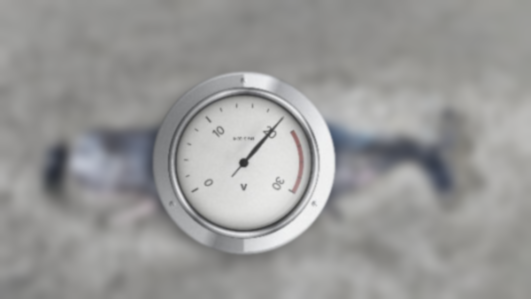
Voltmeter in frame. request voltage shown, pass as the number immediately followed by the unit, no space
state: 20V
